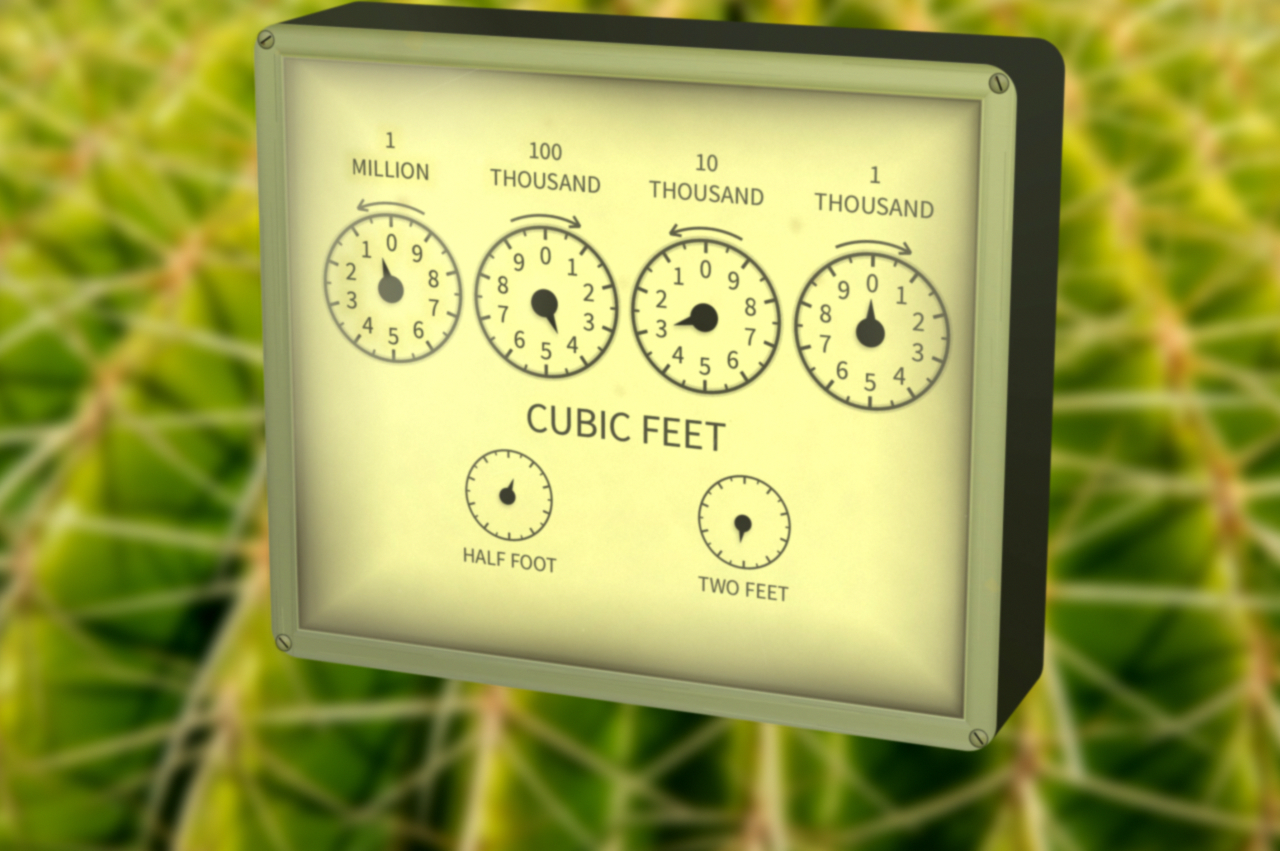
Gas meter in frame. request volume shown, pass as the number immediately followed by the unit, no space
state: 43000ft³
